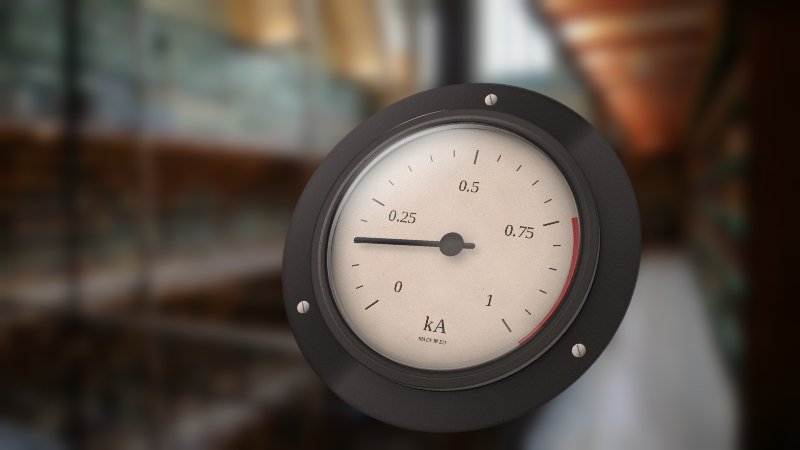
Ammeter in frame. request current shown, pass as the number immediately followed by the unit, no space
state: 0.15kA
